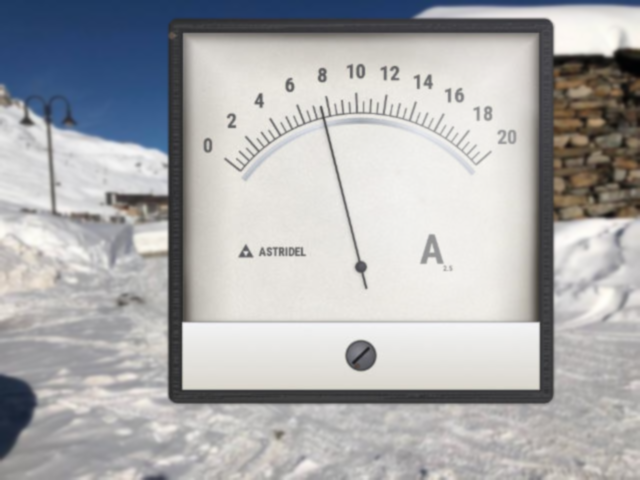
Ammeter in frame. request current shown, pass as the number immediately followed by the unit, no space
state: 7.5A
